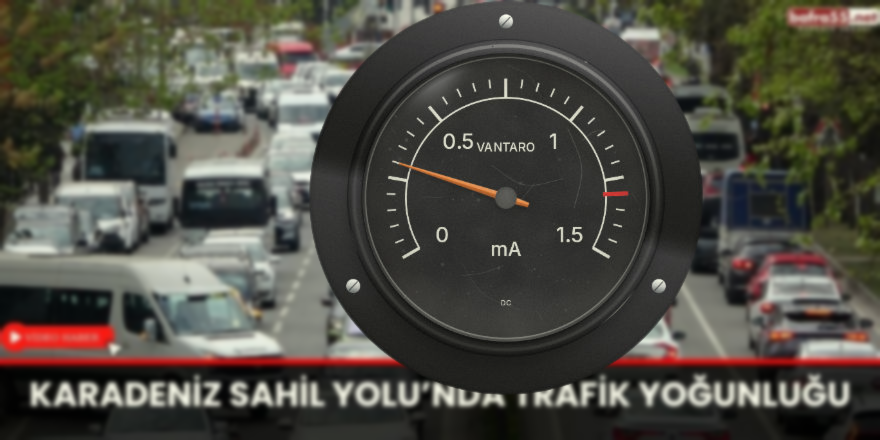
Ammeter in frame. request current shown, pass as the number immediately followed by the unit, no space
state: 0.3mA
